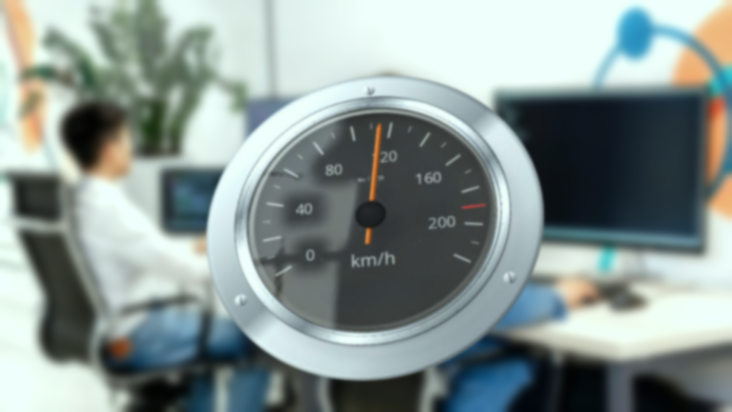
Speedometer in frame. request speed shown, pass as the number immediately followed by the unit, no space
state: 115km/h
